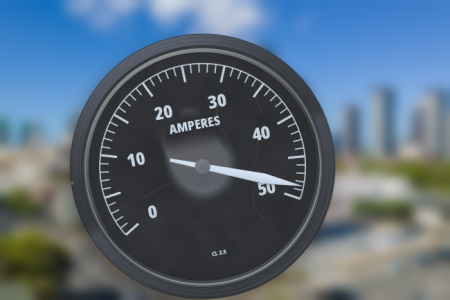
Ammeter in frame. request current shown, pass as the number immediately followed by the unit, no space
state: 48.5A
